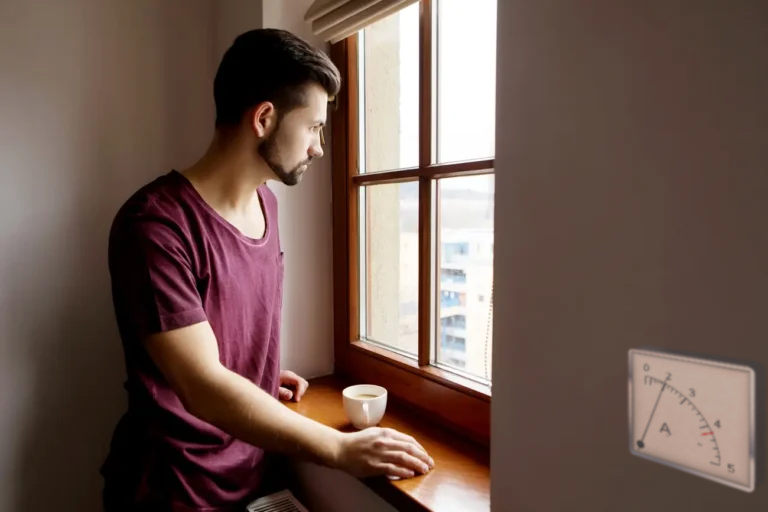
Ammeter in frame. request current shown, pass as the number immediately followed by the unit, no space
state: 2A
